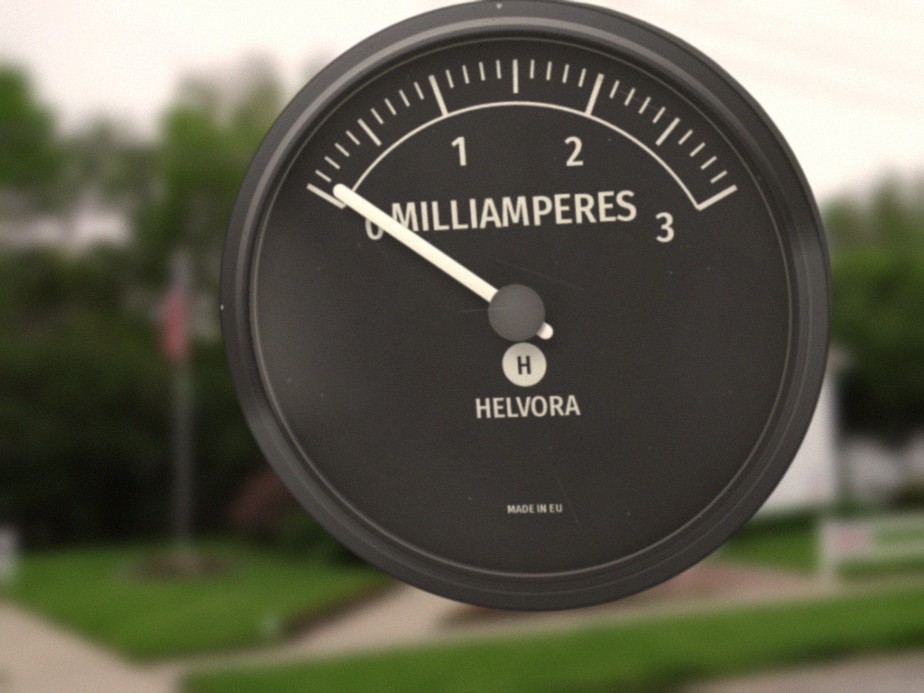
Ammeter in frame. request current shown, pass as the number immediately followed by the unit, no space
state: 0.1mA
